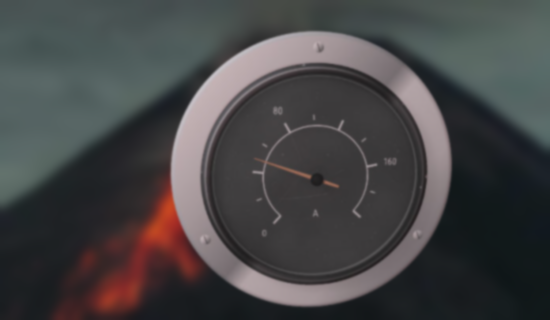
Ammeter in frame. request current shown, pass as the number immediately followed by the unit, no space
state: 50A
